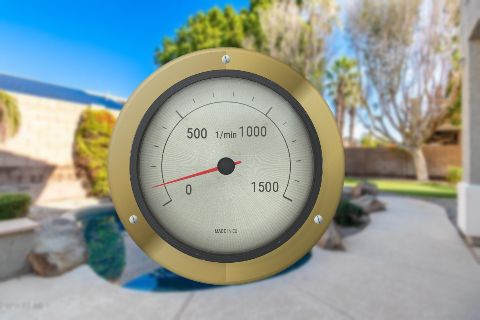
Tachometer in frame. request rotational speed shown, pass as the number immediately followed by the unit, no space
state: 100rpm
